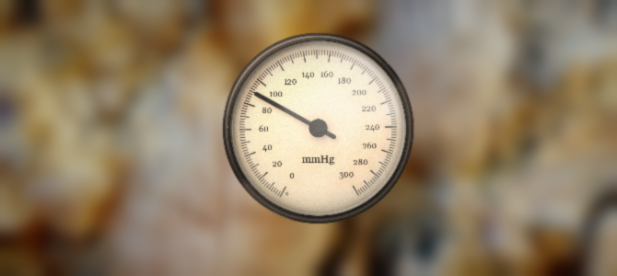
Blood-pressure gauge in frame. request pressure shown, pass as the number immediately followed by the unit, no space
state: 90mmHg
